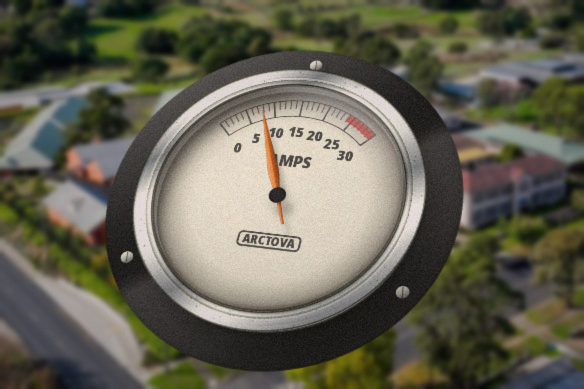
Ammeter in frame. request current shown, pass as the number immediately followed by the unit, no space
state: 8A
